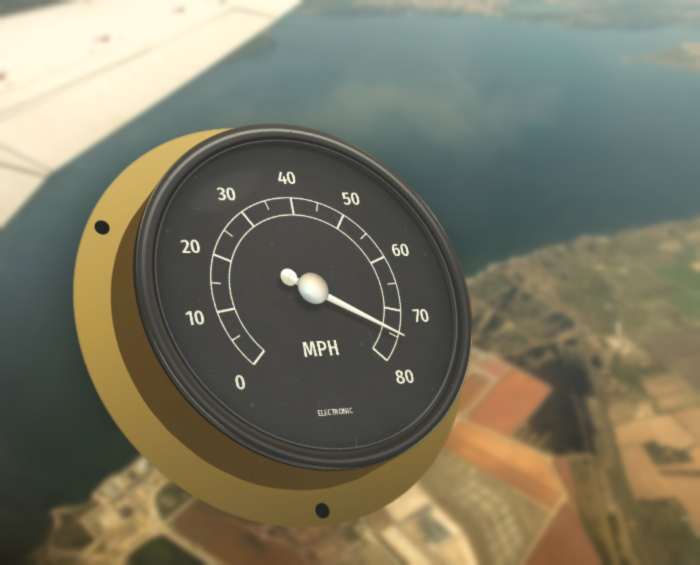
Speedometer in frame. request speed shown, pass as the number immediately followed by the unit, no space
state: 75mph
